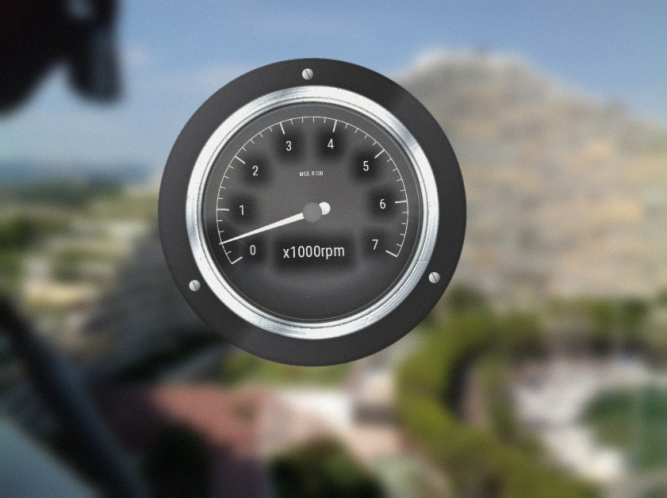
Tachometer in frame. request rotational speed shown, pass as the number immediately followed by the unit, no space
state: 400rpm
